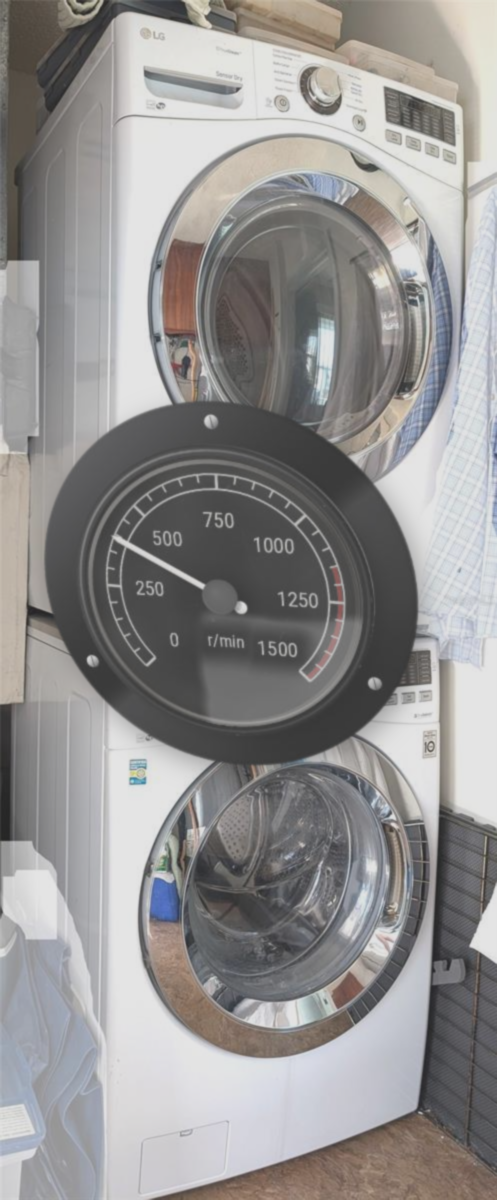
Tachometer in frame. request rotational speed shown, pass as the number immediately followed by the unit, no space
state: 400rpm
